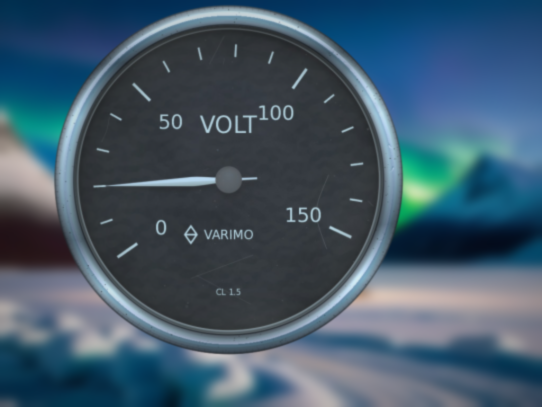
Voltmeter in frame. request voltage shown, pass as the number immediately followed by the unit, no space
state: 20V
